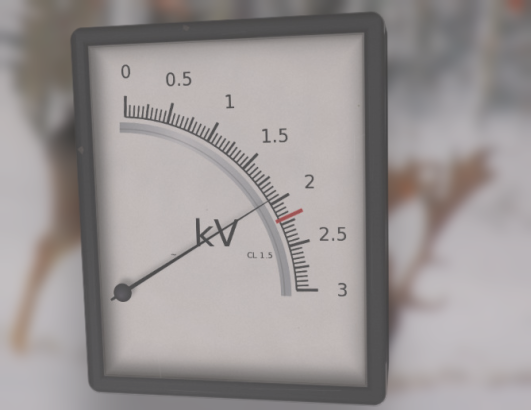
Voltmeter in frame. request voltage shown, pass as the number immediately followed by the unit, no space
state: 1.95kV
